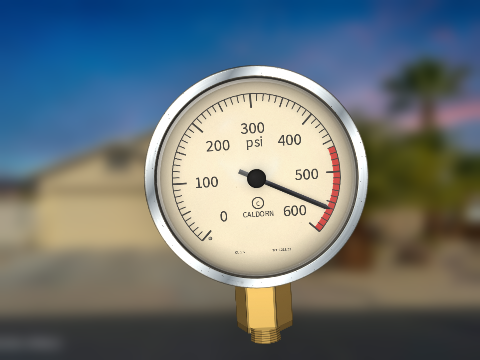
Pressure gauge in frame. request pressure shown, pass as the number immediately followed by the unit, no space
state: 560psi
